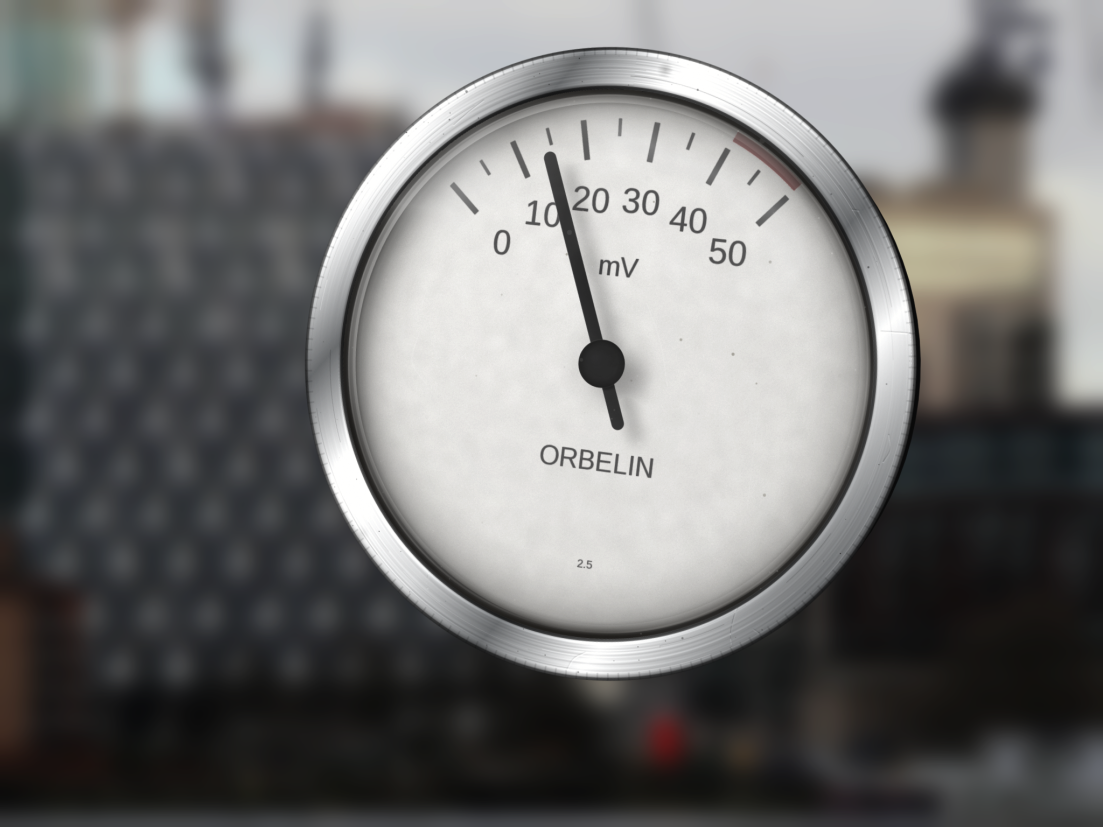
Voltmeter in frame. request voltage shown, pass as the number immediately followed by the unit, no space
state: 15mV
